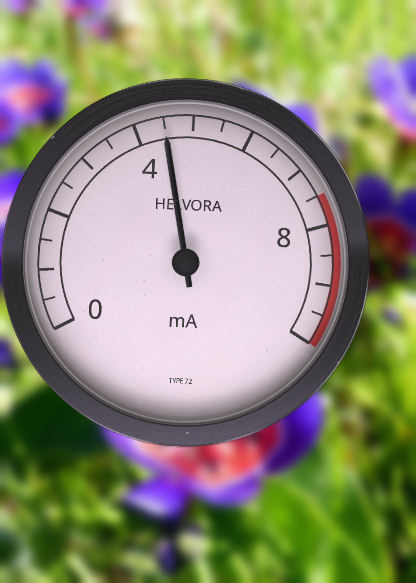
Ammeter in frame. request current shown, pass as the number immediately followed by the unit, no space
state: 4.5mA
